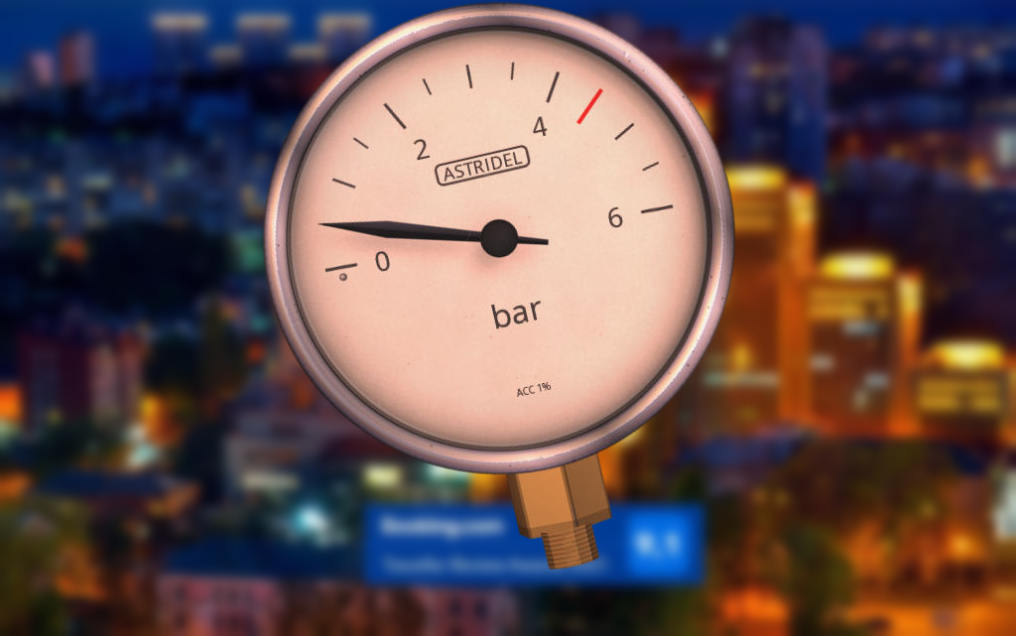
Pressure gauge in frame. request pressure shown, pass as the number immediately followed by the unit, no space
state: 0.5bar
